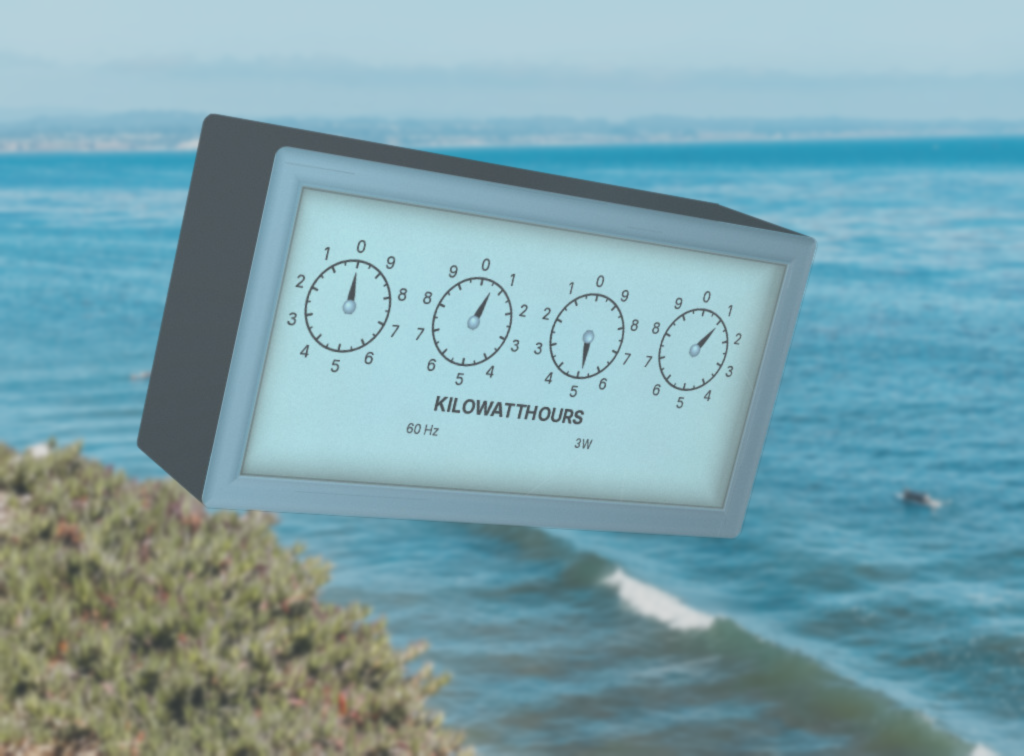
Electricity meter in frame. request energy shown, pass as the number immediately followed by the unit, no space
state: 51kWh
